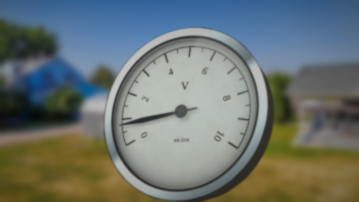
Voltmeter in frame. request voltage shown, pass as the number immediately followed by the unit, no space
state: 0.75V
